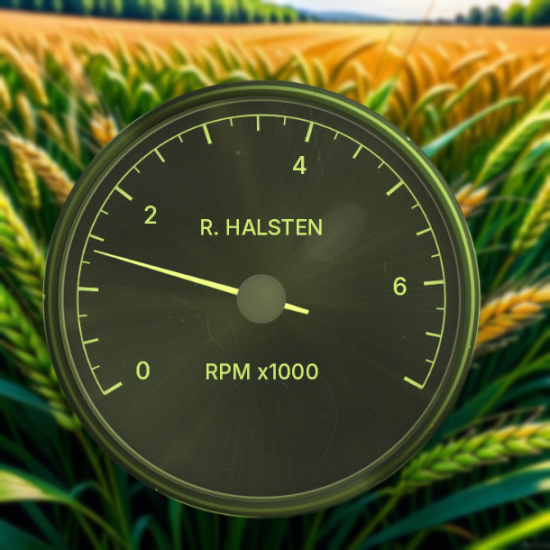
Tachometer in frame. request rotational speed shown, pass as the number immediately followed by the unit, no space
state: 1375rpm
